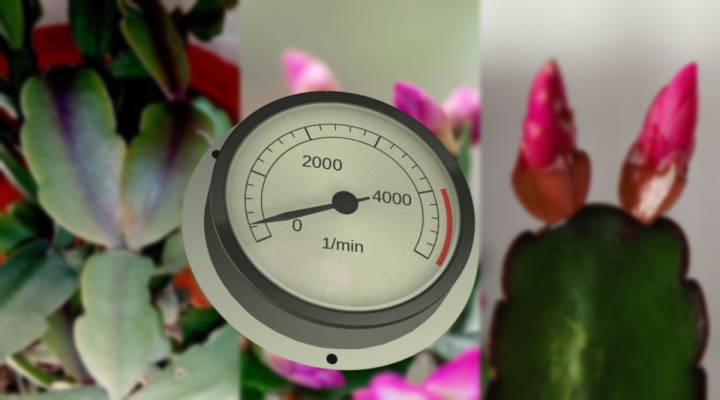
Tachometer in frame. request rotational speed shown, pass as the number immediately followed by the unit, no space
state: 200rpm
